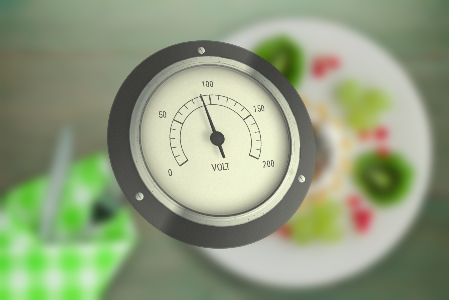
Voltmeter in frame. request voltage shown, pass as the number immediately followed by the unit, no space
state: 90V
